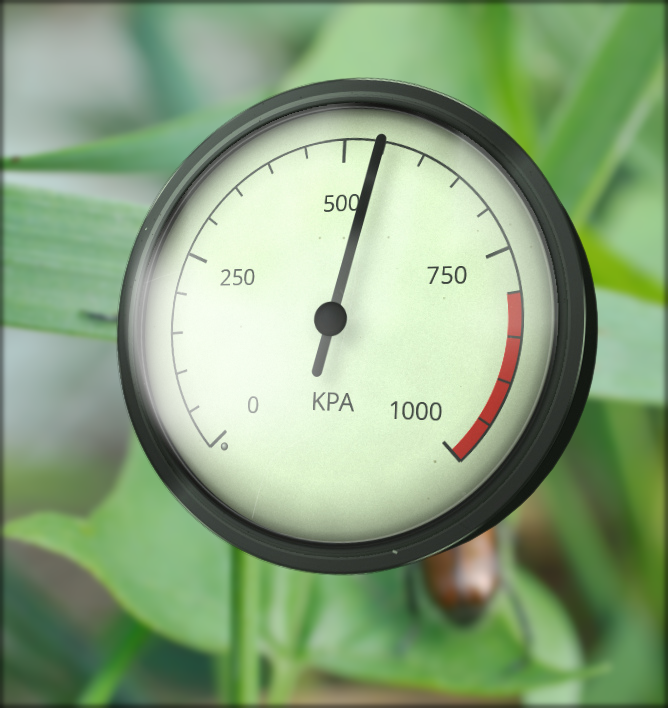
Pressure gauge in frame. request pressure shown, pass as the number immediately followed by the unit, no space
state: 550kPa
